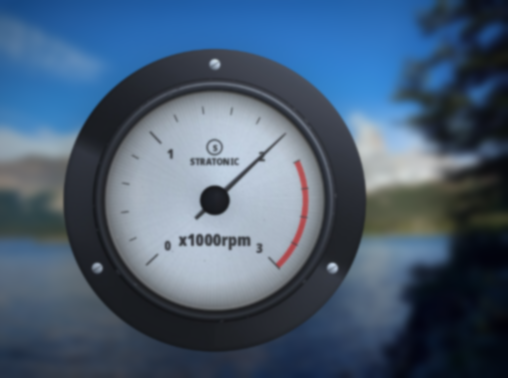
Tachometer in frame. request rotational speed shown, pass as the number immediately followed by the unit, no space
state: 2000rpm
